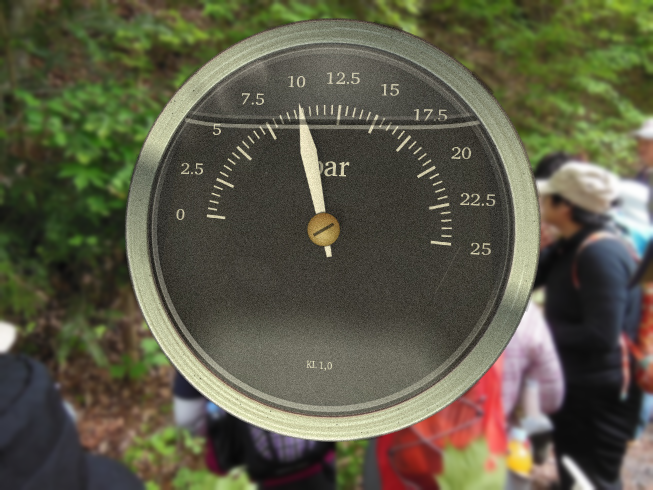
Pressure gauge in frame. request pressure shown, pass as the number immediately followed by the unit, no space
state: 10bar
